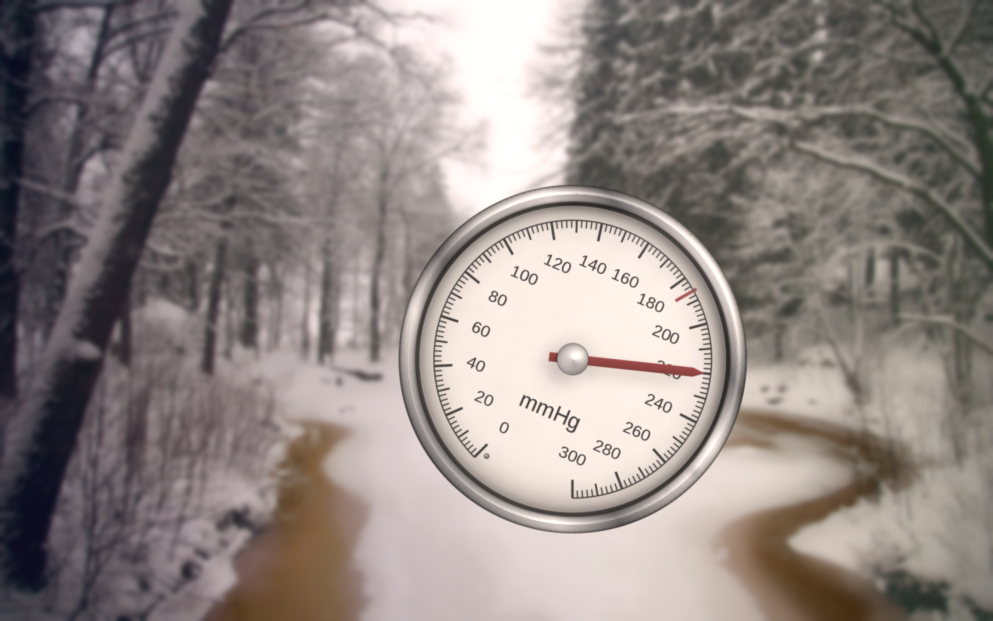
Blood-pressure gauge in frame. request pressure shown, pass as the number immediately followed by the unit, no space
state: 220mmHg
